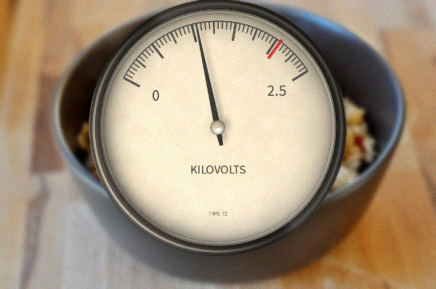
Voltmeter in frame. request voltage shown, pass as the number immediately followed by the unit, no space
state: 1.05kV
